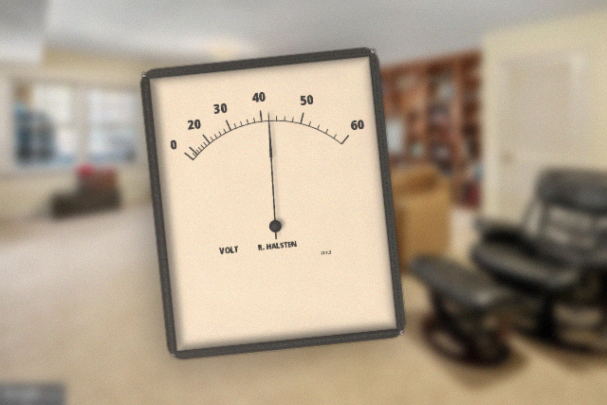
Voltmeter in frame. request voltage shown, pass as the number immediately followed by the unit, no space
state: 42V
